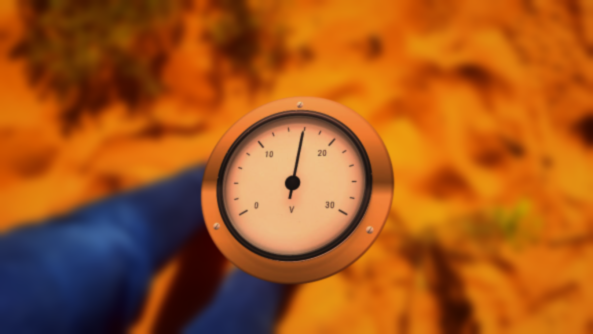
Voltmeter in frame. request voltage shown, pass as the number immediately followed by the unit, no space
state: 16V
